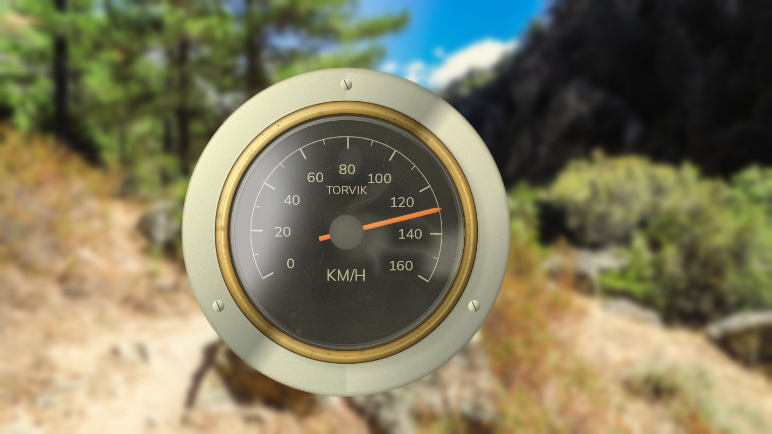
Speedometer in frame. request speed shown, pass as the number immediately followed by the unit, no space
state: 130km/h
